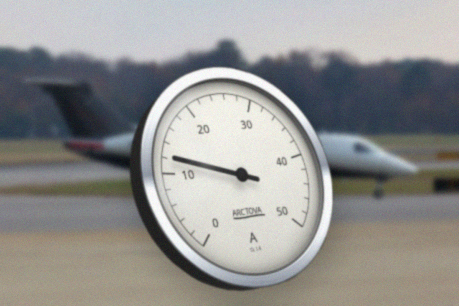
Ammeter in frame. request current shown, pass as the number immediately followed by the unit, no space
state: 12A
